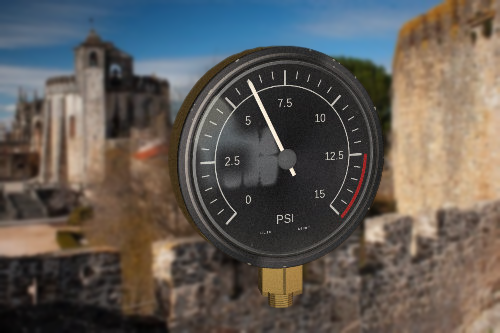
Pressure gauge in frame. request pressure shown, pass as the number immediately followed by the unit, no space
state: 6psi
